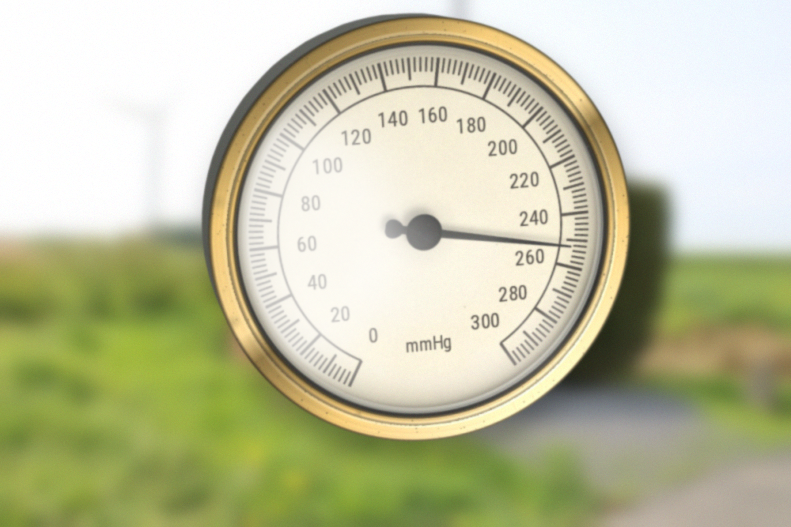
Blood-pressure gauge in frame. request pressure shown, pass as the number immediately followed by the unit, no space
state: 252mmHg
